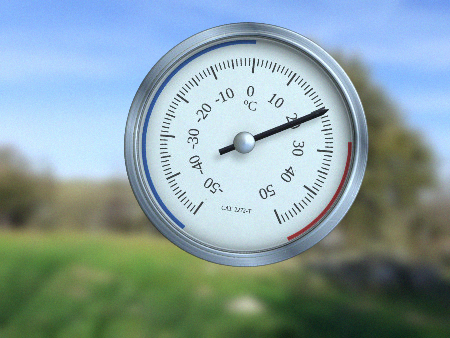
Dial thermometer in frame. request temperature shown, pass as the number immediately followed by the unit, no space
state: 21°C
